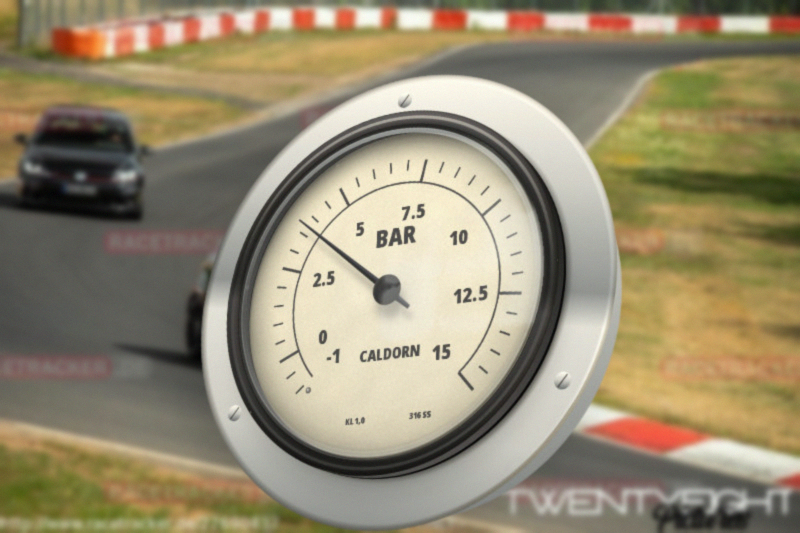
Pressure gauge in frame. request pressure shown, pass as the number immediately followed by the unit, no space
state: 3.75bar
